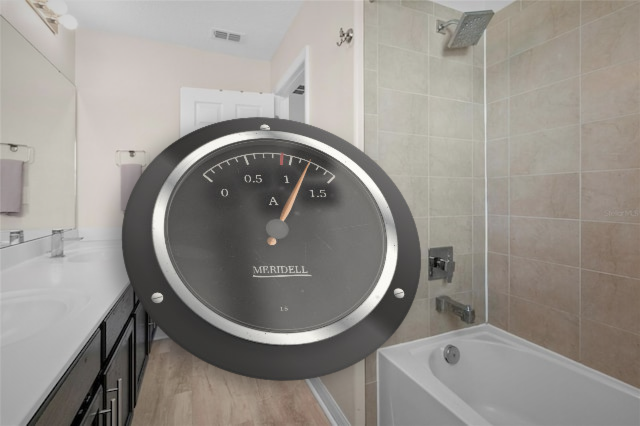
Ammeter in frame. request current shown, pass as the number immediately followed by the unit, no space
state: 1.2A
